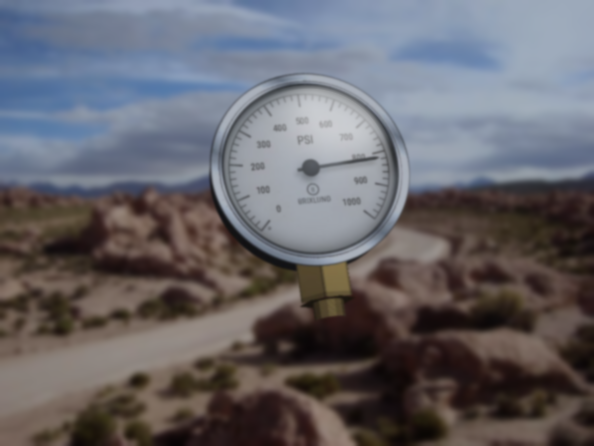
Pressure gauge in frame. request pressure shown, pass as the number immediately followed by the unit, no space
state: 820psi
